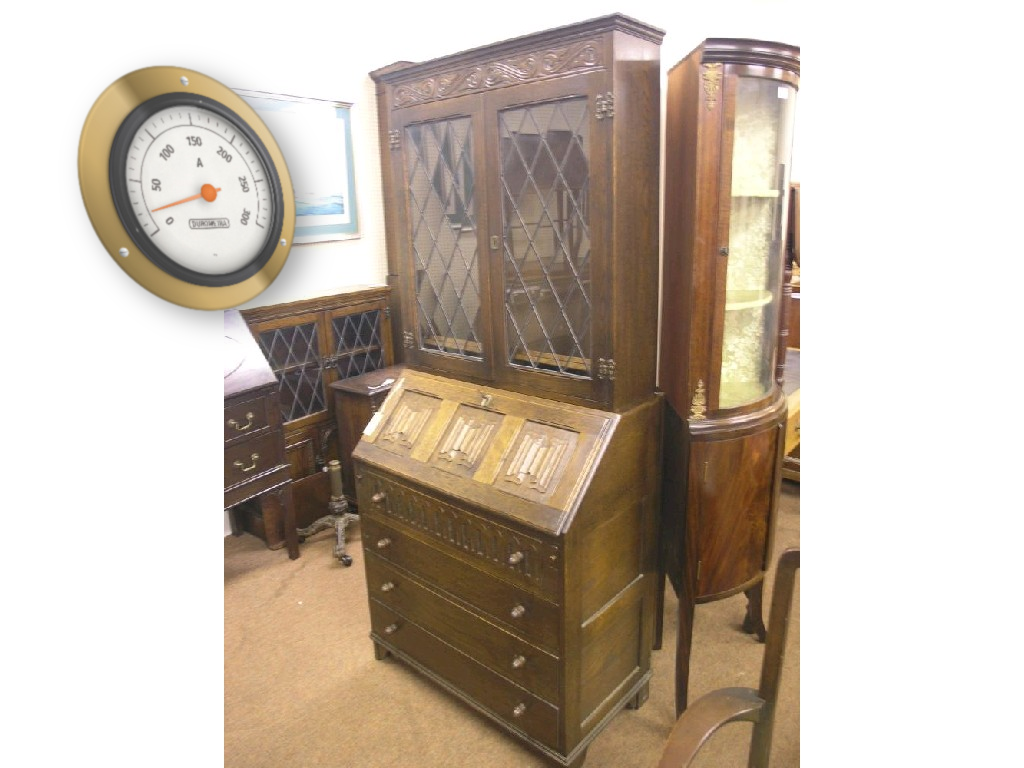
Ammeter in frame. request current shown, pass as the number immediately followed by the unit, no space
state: 20A
